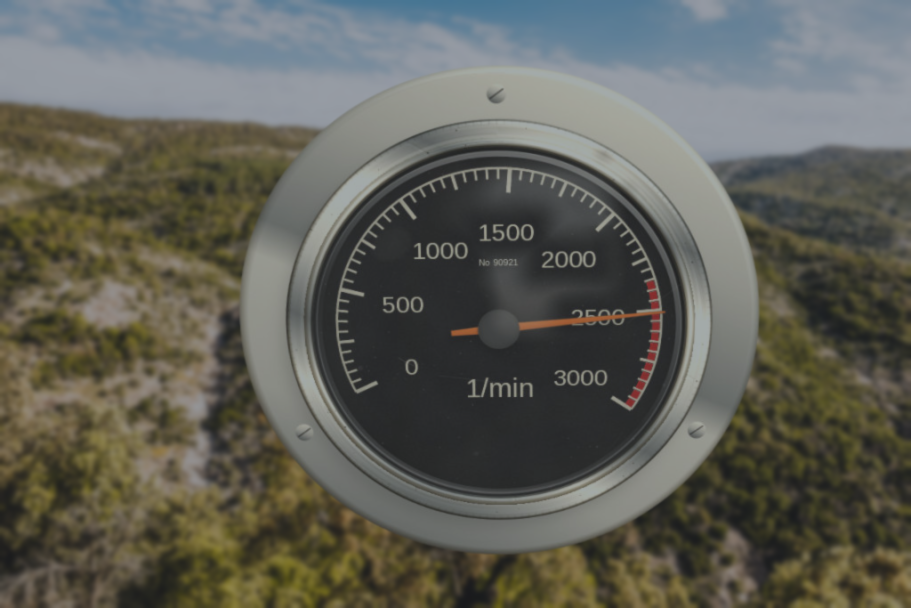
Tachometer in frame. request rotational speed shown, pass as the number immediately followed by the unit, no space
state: 2500rpm
